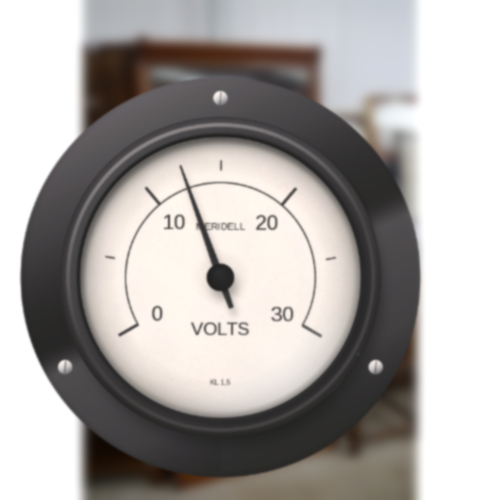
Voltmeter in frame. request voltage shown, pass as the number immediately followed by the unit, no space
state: 12.5V
